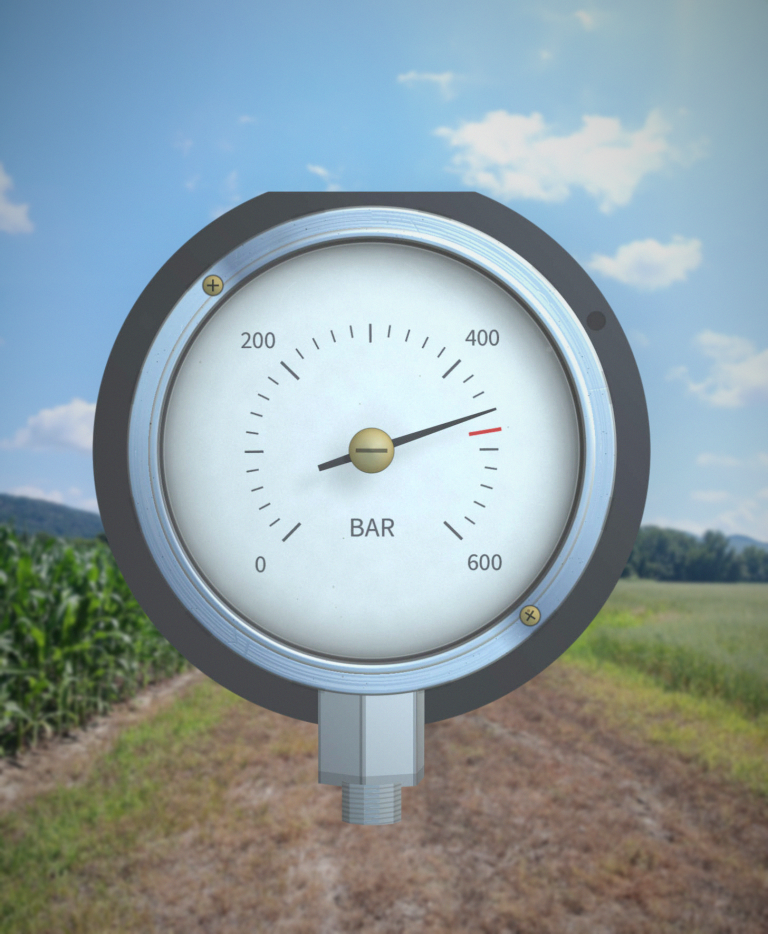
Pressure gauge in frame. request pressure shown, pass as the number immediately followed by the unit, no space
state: 460bar
